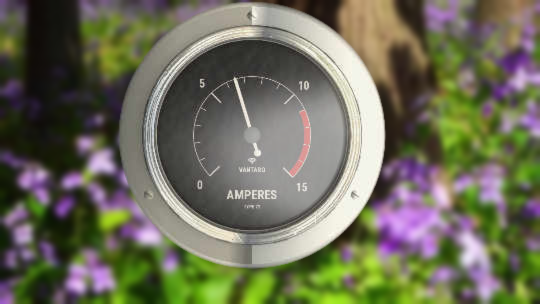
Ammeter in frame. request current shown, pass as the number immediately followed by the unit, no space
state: 6.5A
